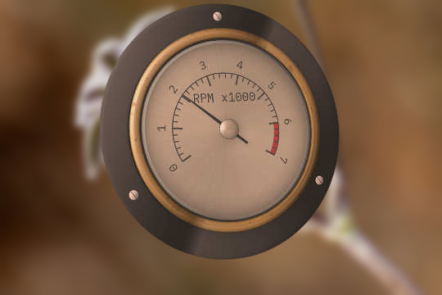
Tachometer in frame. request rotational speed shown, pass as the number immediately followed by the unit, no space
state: 2000rpm
